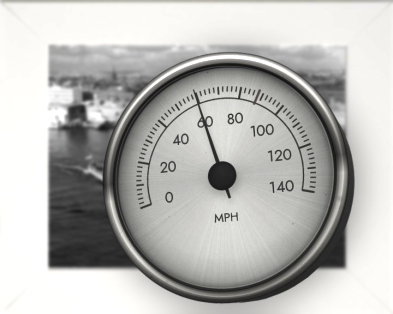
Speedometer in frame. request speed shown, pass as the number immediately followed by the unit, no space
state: 60mph
